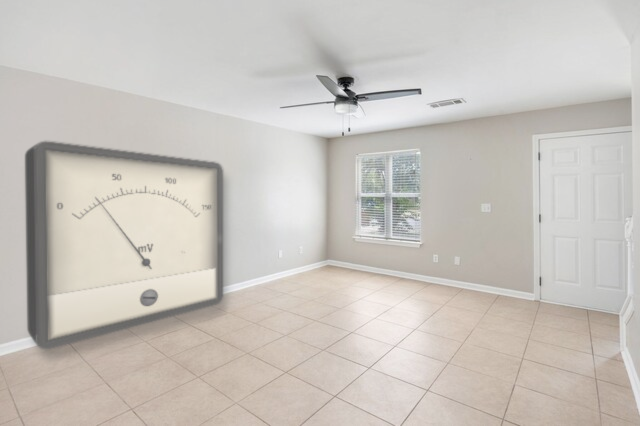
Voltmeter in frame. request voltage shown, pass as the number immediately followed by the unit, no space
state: 25mV
